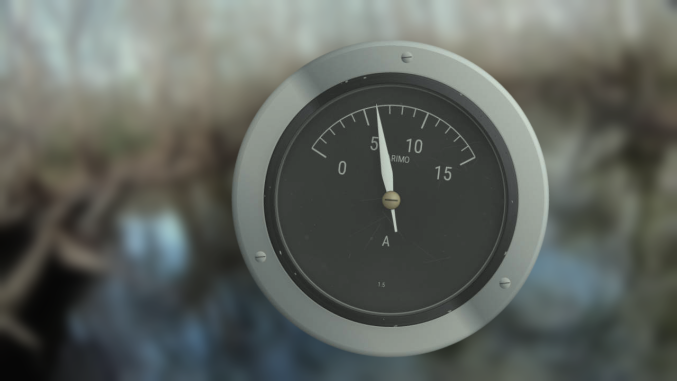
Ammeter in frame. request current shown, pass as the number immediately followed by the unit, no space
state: 6A
